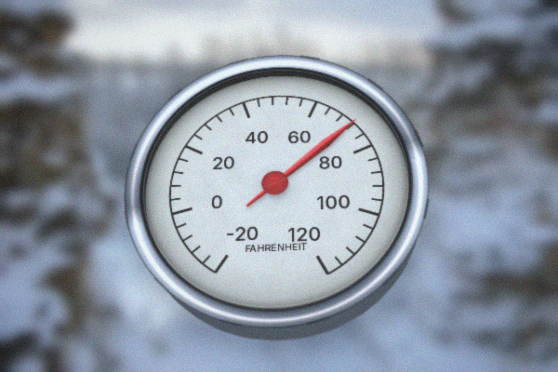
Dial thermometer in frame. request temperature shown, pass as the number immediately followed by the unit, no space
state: 72°F
